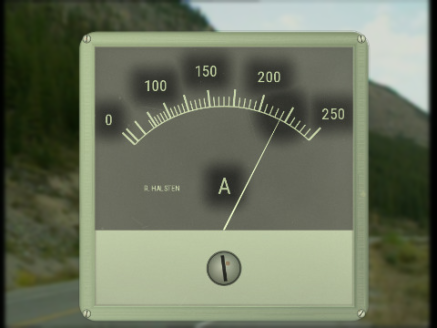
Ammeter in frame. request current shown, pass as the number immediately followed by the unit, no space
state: 220A
